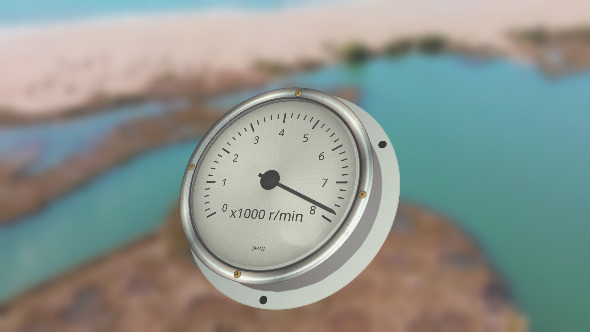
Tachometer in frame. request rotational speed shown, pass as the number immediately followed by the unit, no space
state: 7800rpm
